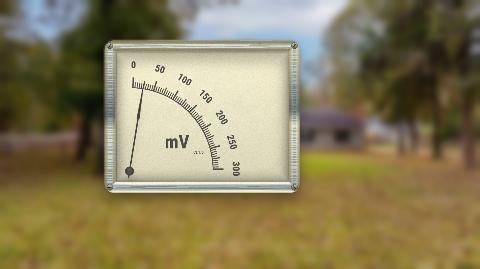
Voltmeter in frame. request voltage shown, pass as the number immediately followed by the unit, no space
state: 25mV
